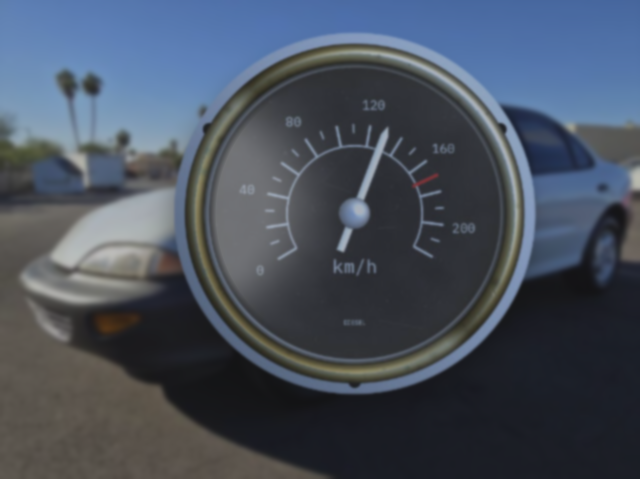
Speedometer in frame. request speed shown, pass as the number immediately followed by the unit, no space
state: 130km/h
